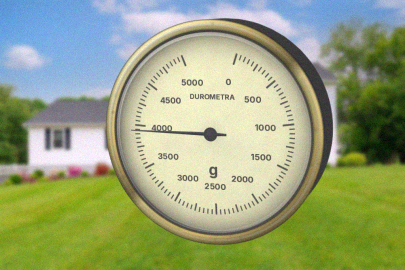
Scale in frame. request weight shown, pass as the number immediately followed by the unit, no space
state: 3950g
